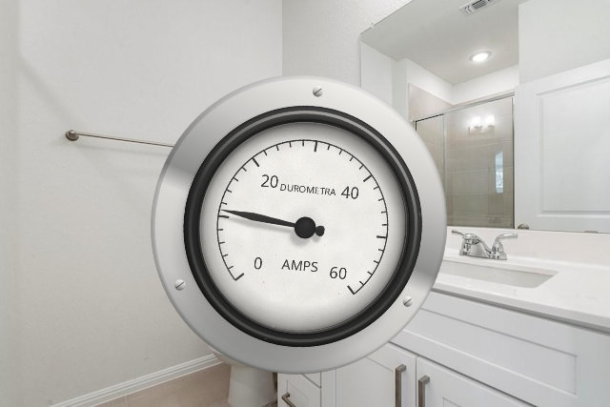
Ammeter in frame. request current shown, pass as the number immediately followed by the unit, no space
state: 11A
